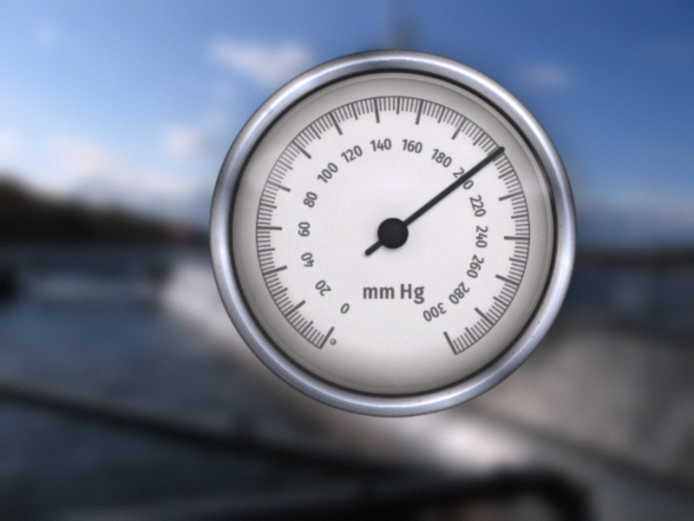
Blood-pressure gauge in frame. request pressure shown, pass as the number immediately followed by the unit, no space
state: 200mmHg
